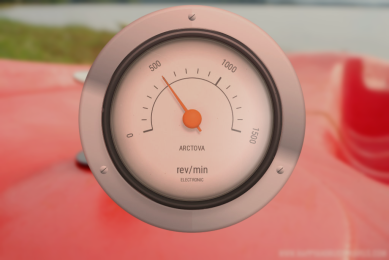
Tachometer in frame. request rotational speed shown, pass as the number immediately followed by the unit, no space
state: 500rpm
